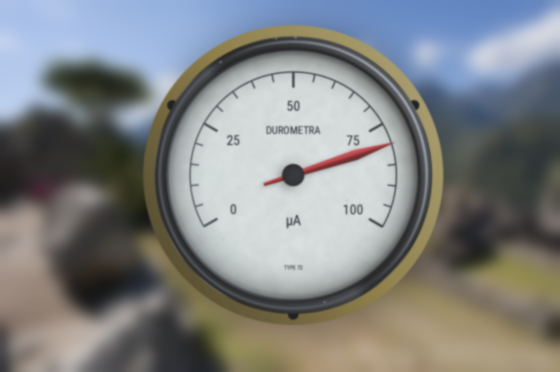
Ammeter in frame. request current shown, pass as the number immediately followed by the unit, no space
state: 80µA
